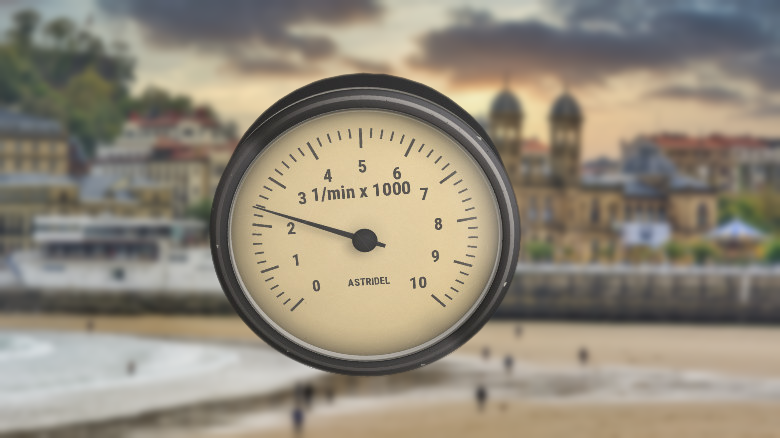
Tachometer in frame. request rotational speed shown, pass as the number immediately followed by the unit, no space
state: 2400rpm
